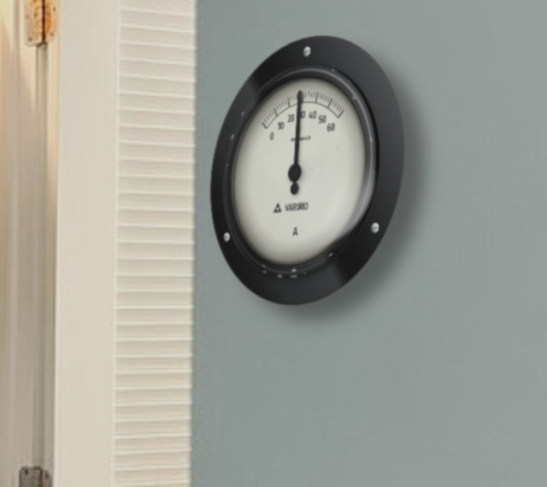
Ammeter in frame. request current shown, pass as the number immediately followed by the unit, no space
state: 30A
